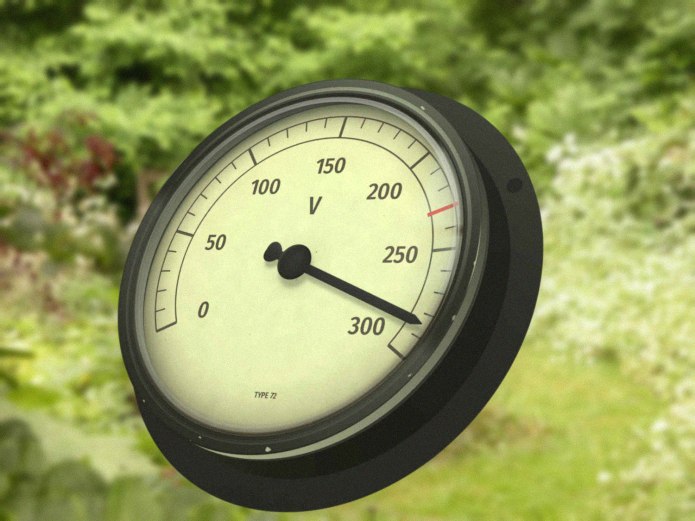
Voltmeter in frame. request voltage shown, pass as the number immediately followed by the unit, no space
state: 285V
